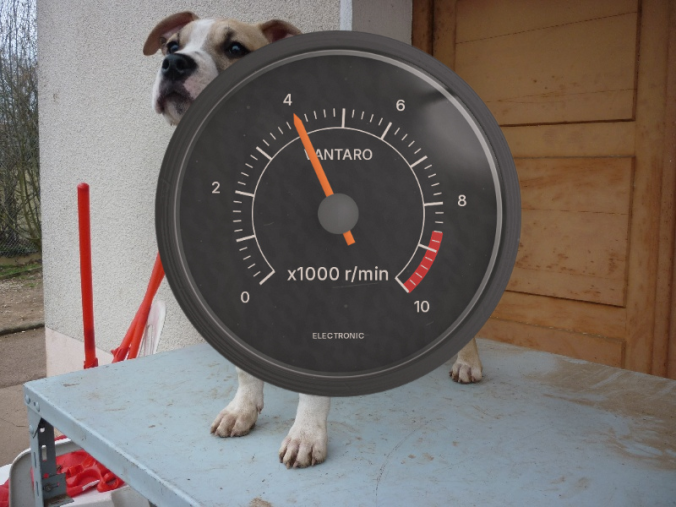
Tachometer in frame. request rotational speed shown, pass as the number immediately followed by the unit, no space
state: 4000rpm
